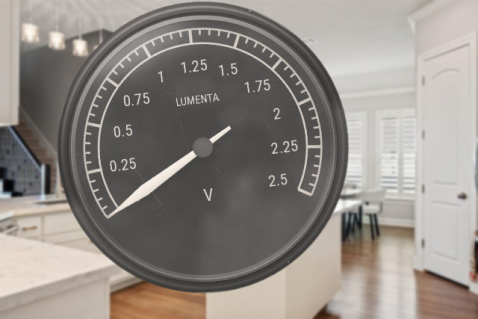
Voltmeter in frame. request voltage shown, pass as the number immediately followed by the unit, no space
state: 0V
